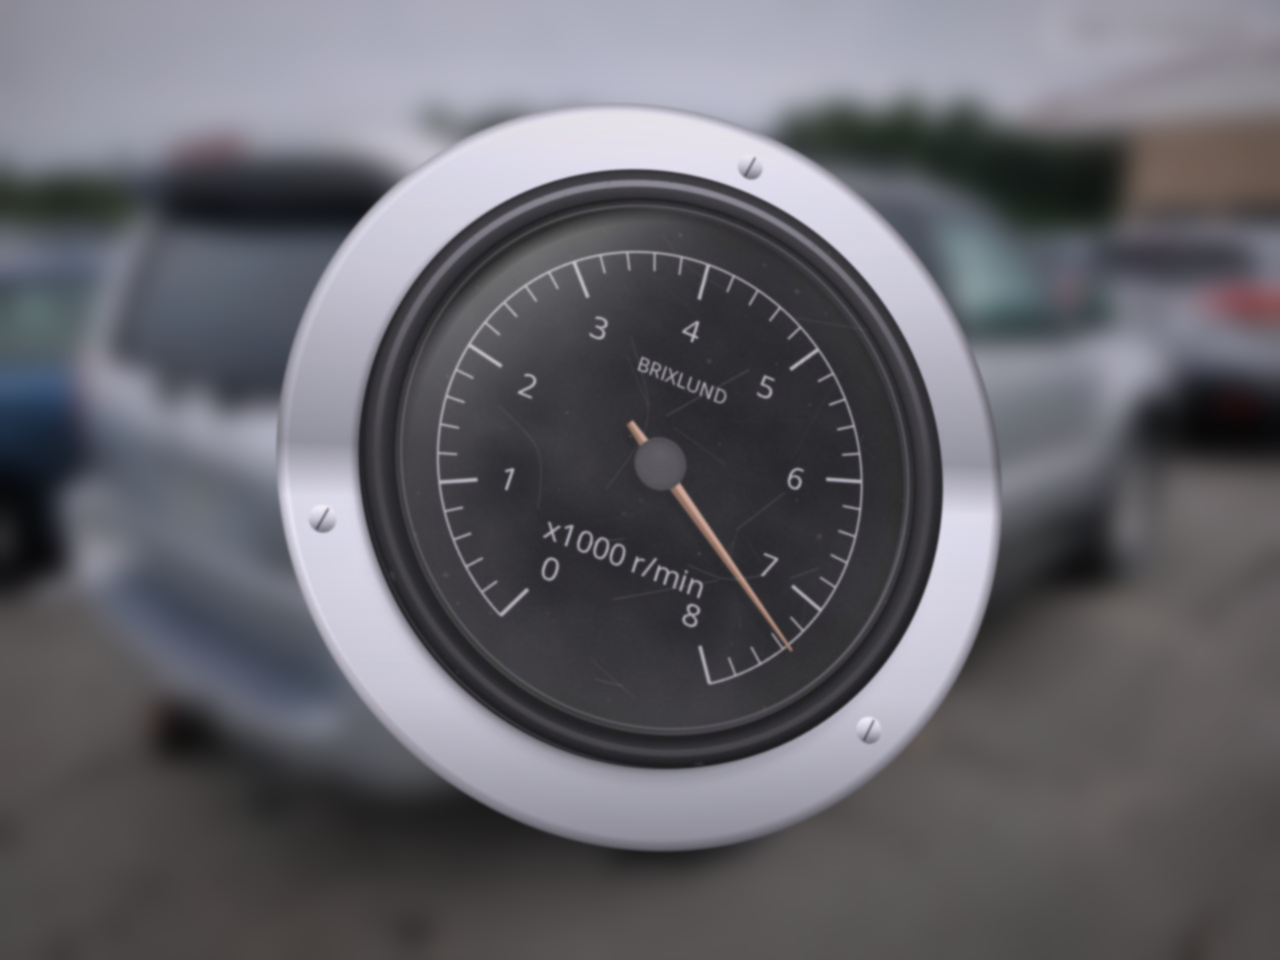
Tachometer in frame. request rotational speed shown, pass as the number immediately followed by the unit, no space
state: 7400rpm
